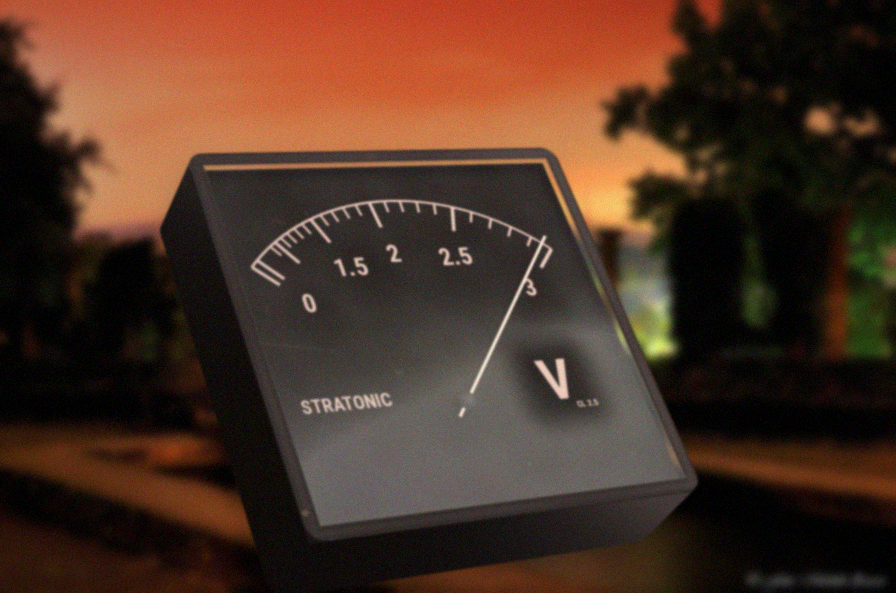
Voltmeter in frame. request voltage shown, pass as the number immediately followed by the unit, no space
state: 2.95V
